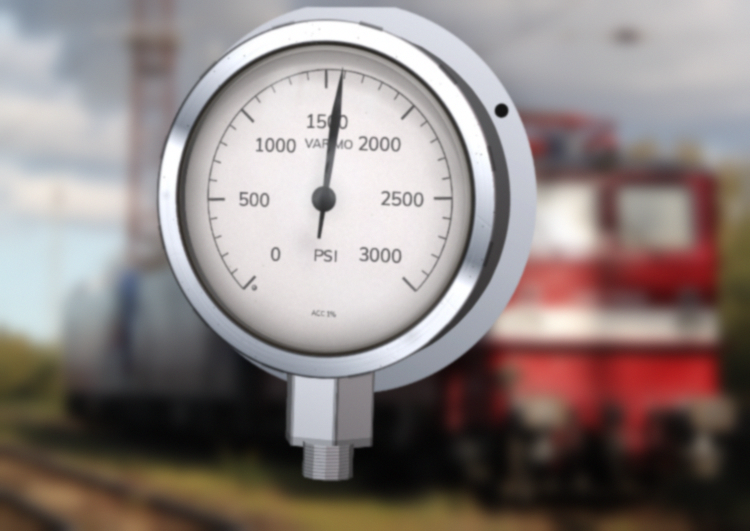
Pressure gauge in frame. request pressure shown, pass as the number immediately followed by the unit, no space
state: 1600psi
